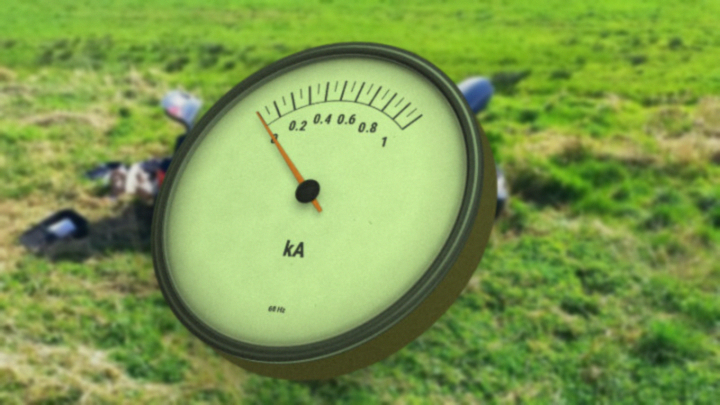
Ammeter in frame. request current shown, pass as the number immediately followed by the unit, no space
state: 0kA
